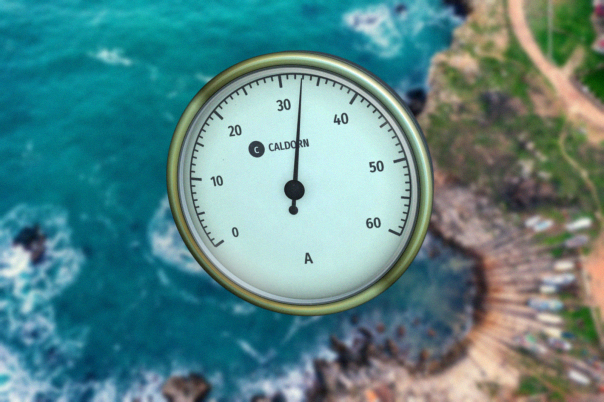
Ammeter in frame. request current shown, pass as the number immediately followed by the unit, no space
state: 33A
